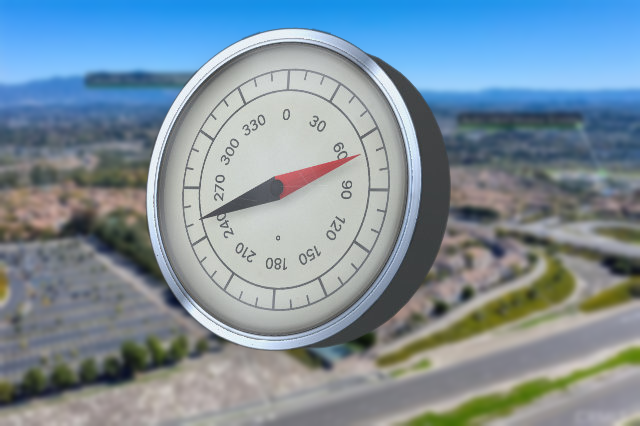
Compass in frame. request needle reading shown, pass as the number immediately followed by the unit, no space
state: 70°
